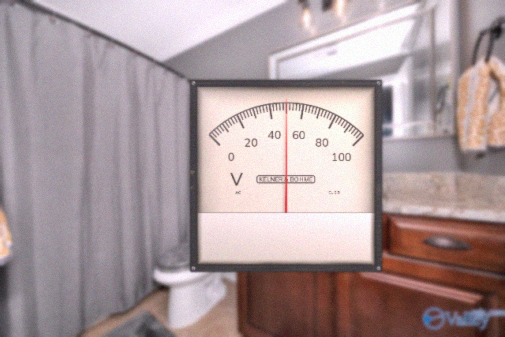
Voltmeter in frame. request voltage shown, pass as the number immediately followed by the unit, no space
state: 50V
